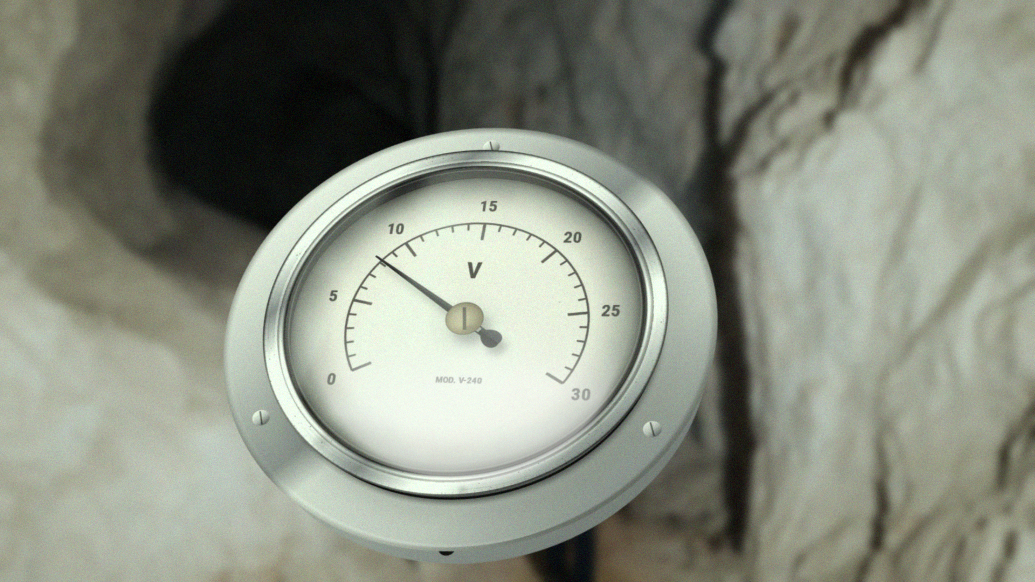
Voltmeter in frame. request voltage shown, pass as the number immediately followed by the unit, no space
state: 8V
